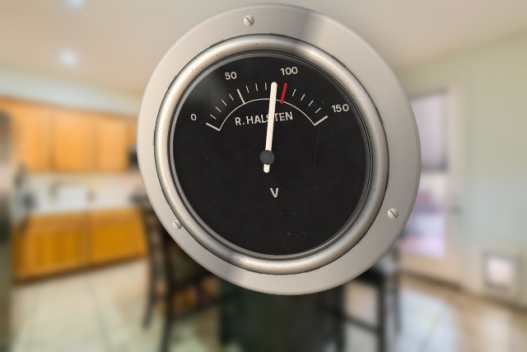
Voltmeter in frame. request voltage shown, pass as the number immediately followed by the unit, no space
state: 90V
